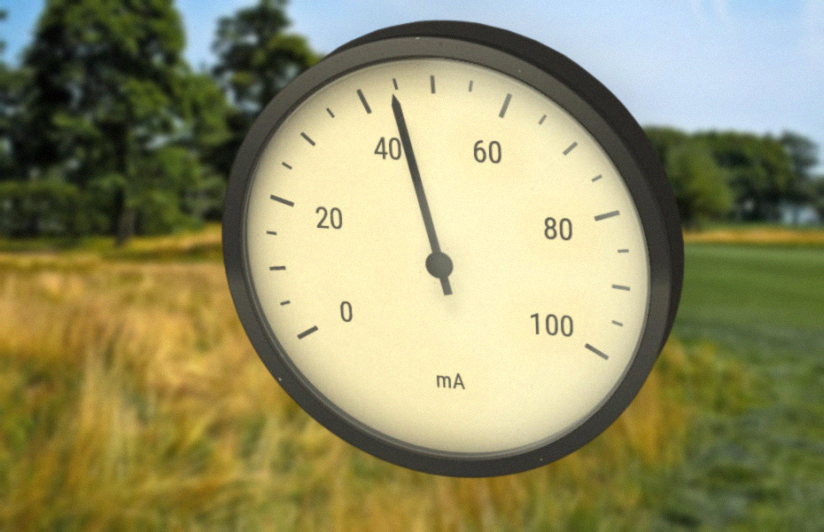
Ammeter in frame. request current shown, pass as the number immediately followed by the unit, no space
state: 45mA
